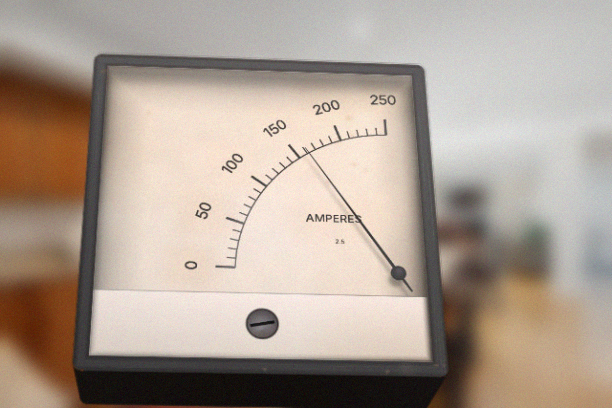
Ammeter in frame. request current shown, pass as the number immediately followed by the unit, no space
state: 160A
